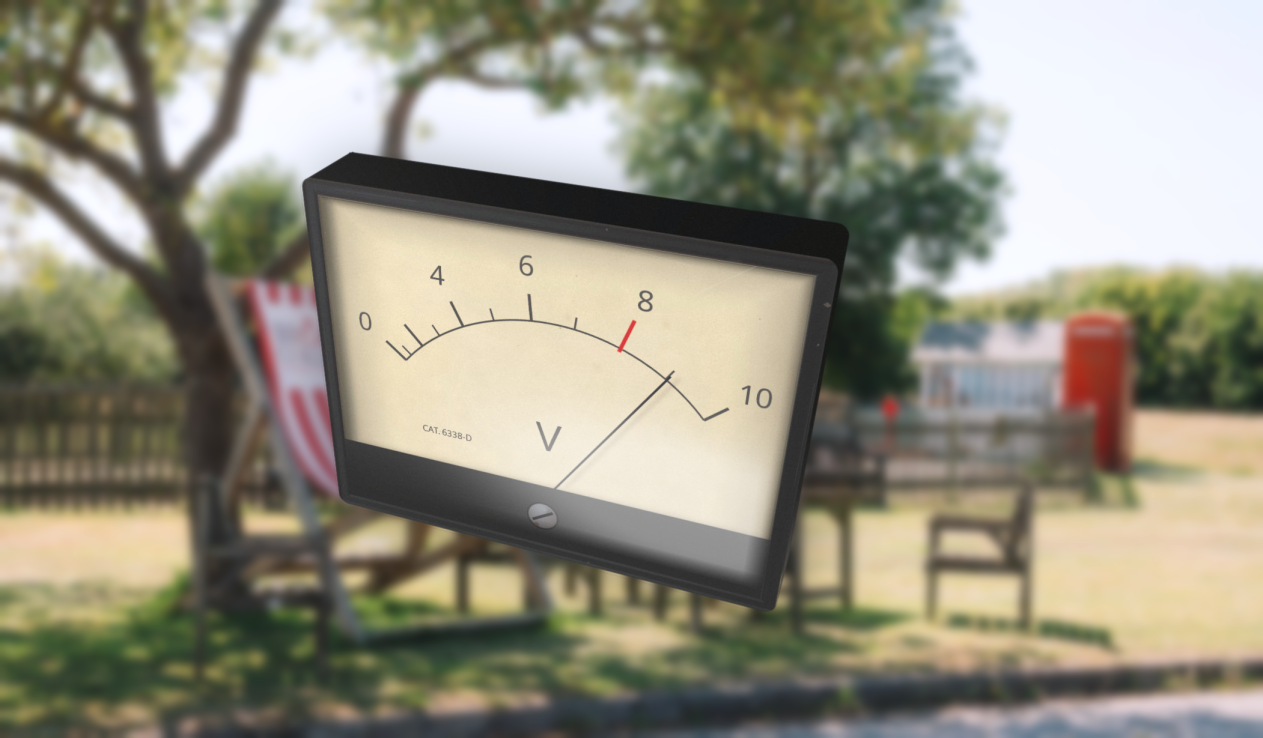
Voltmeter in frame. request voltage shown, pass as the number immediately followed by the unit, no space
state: 9V
